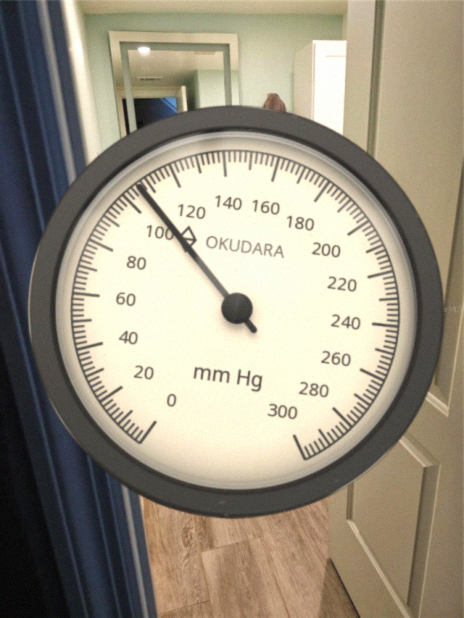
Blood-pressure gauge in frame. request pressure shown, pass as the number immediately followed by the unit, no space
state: 106mmHg
